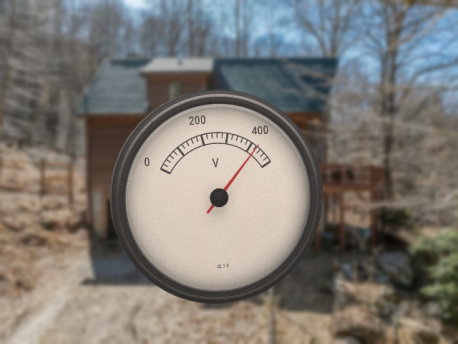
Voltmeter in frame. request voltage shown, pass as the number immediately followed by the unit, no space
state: 420V
